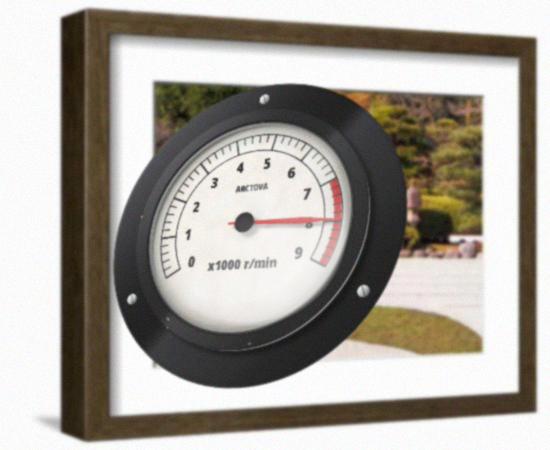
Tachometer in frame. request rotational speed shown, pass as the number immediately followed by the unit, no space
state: 8000rpm
